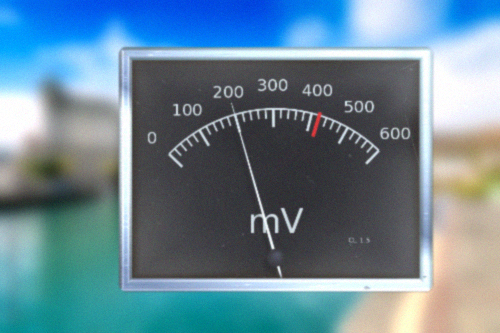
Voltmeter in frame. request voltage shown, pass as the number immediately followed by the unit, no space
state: 200mV
